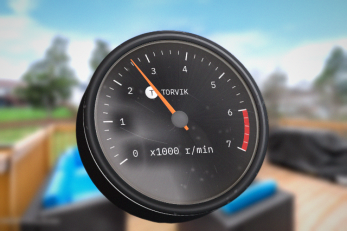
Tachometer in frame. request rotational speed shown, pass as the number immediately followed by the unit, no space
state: 2600rpm
